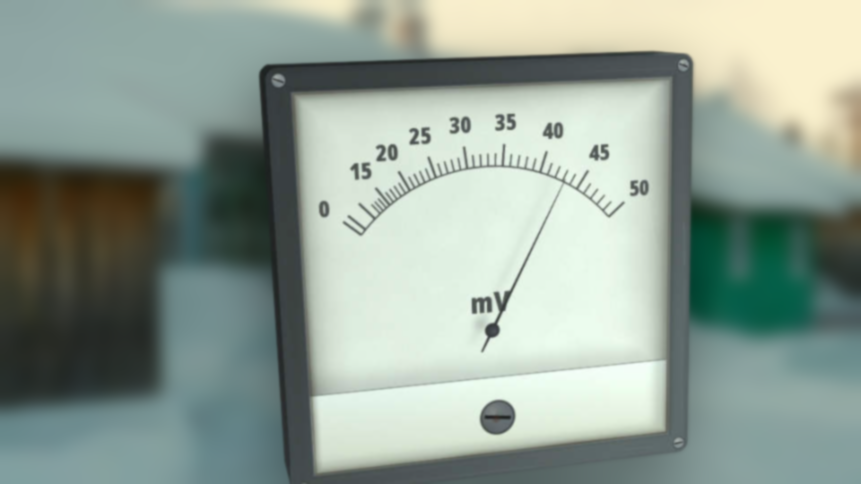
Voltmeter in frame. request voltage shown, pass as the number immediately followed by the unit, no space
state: 43mV
